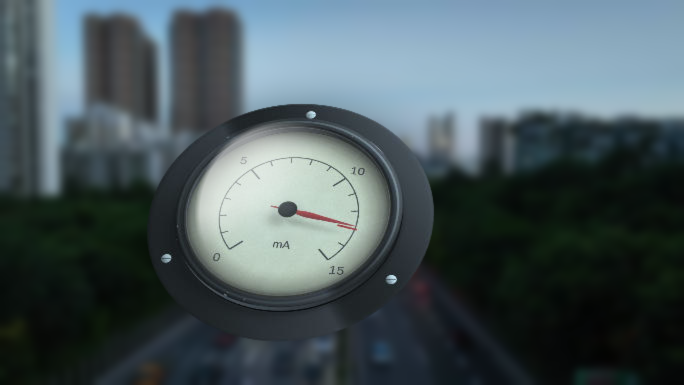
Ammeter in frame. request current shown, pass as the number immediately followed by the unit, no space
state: 13mA
